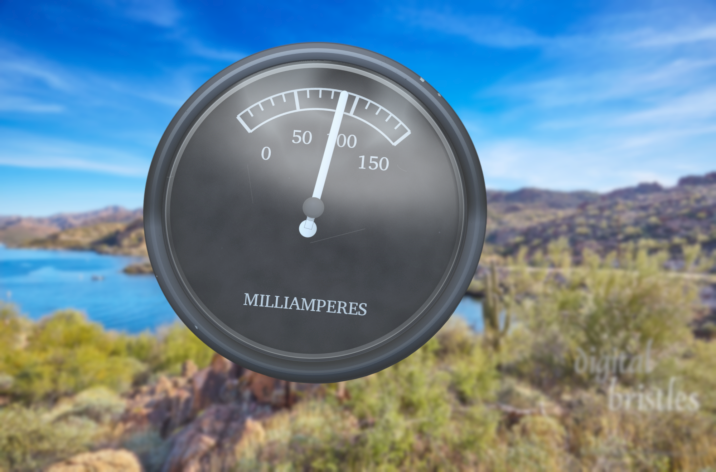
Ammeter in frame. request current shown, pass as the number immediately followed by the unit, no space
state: 90mA
